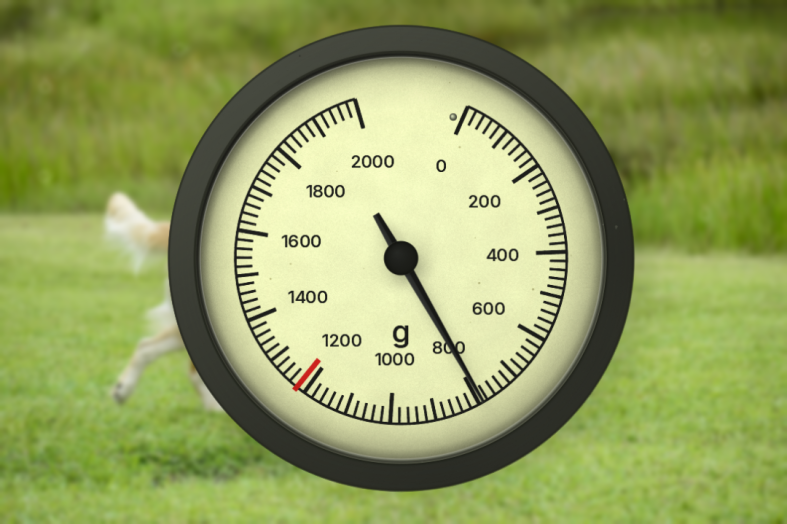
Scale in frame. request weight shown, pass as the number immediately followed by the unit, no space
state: 790g
